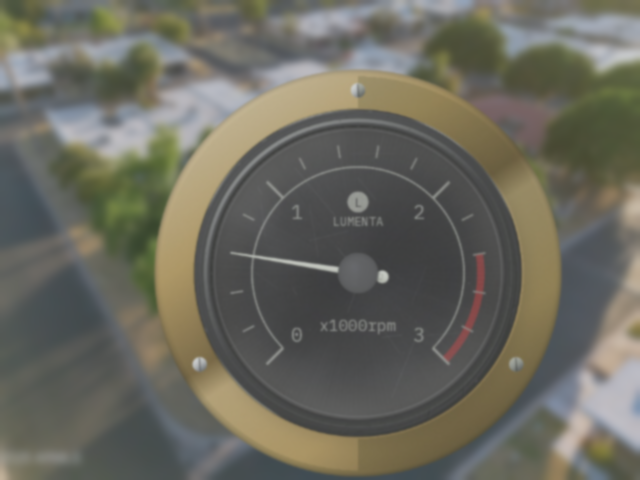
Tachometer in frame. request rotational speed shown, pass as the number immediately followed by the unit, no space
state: 600rpm
